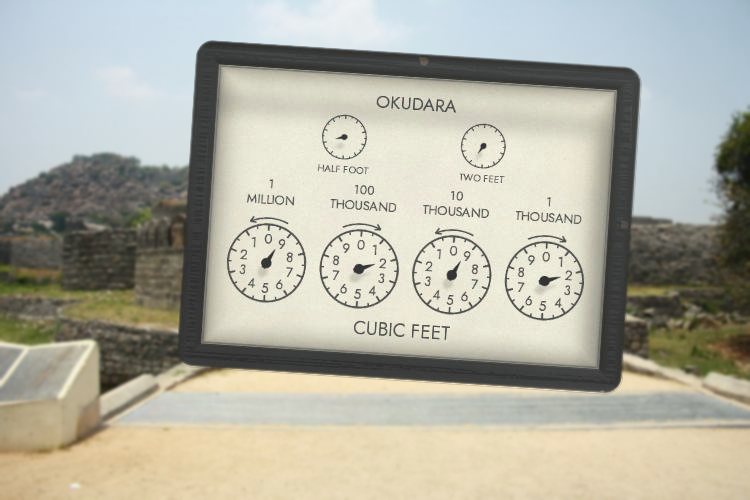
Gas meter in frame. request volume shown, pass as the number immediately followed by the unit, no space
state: 919200ft³
